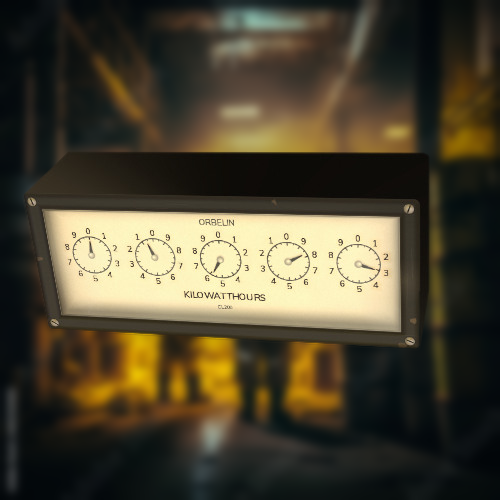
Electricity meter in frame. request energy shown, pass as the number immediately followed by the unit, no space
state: 583kWh
